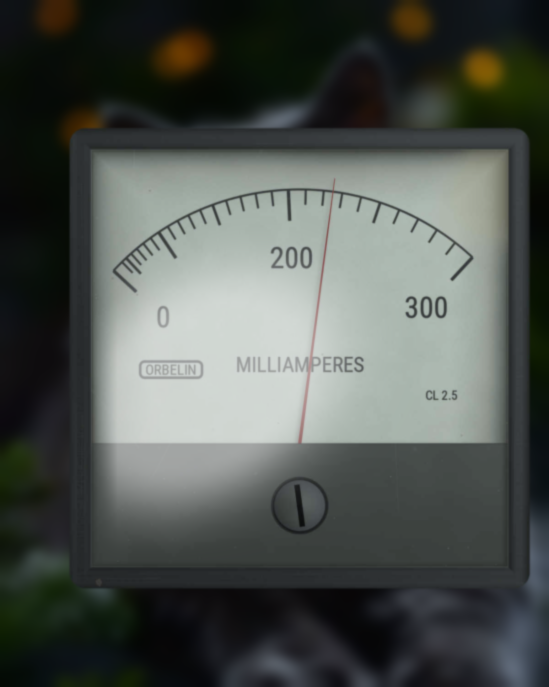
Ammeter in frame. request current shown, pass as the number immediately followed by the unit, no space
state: 225mA
